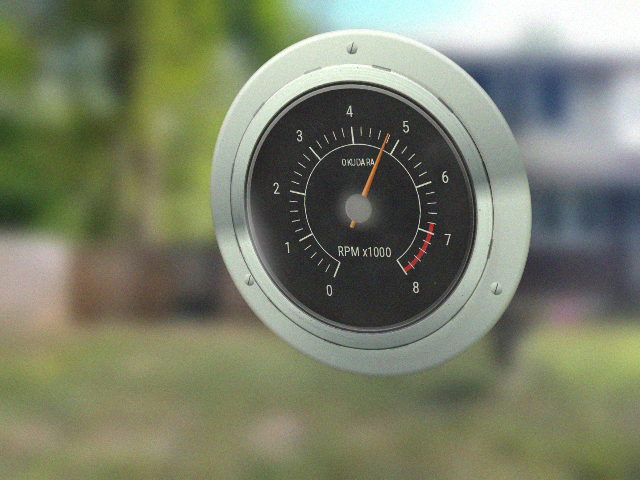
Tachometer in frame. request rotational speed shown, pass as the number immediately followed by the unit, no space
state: 4800rpm
